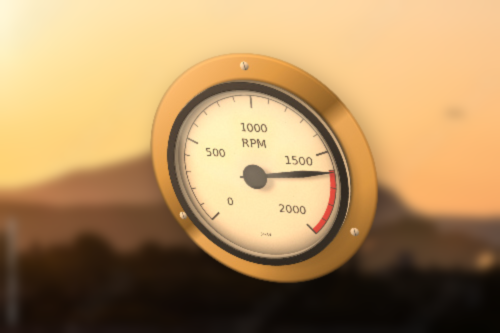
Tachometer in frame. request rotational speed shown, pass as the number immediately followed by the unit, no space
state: 1600rpm
